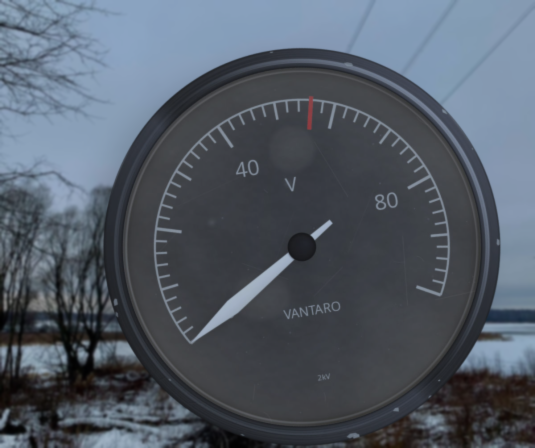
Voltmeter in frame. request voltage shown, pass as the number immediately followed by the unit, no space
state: 0V
